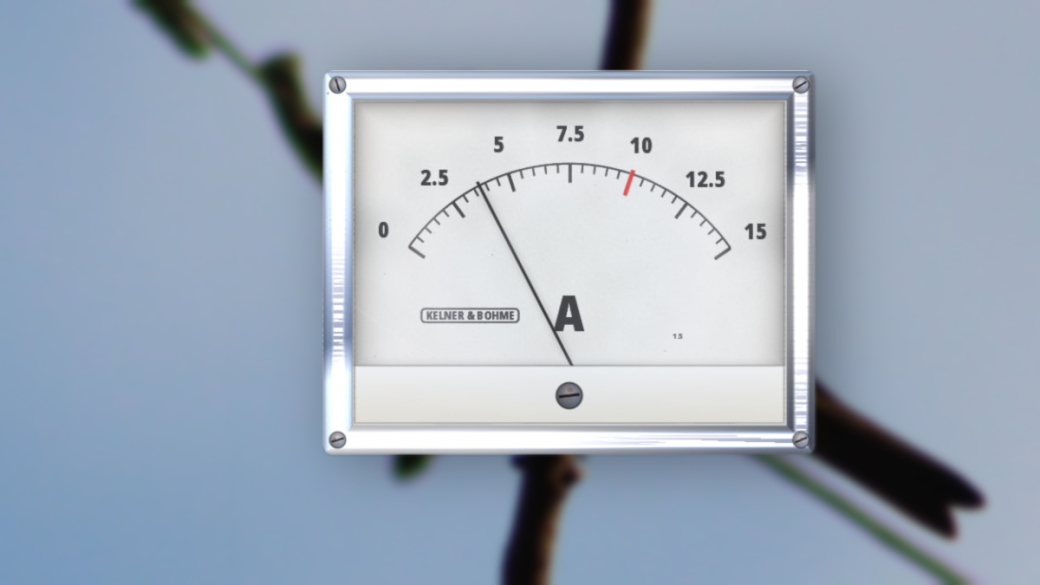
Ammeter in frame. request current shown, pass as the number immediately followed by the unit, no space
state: 3.75A
